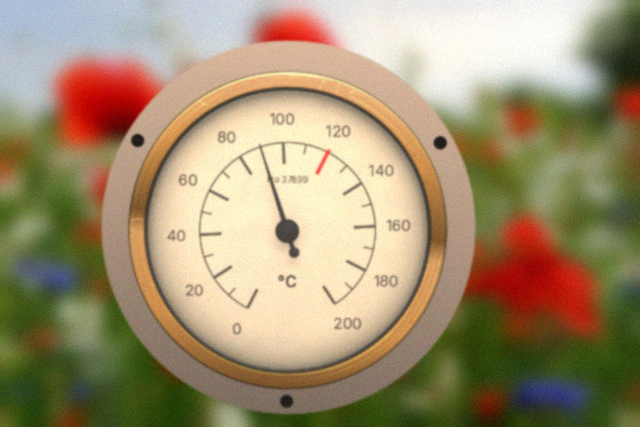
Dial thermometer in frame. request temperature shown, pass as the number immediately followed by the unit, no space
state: 90°C
